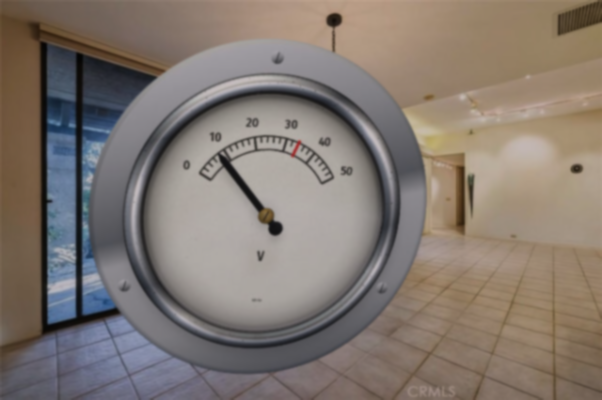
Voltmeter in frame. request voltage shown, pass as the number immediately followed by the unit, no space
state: 8V
